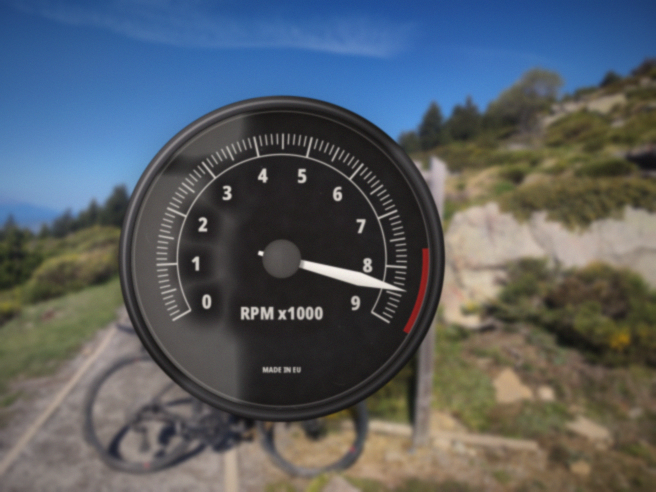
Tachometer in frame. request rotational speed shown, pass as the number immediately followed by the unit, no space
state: 8400rpm
